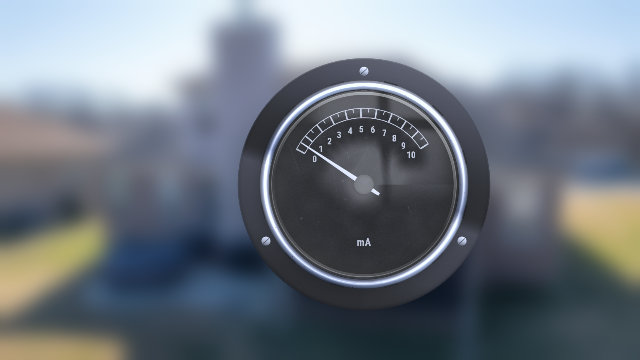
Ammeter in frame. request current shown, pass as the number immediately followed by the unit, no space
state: 0.5mA
